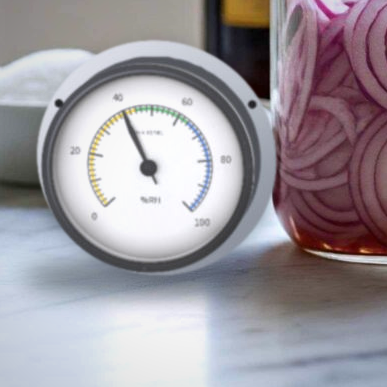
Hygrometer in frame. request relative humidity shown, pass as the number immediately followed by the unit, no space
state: 40%
